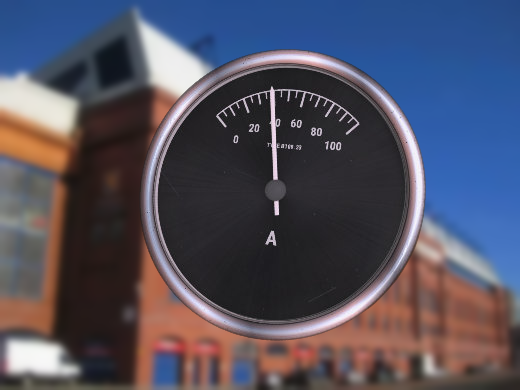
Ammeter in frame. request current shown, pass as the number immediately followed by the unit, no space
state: 40A
